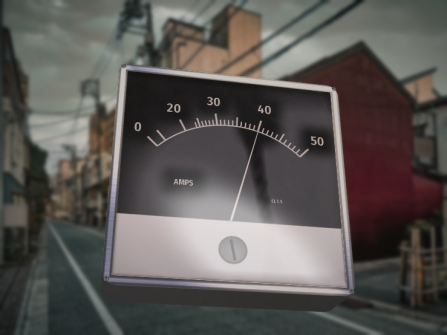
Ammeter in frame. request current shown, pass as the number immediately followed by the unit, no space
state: 40A
